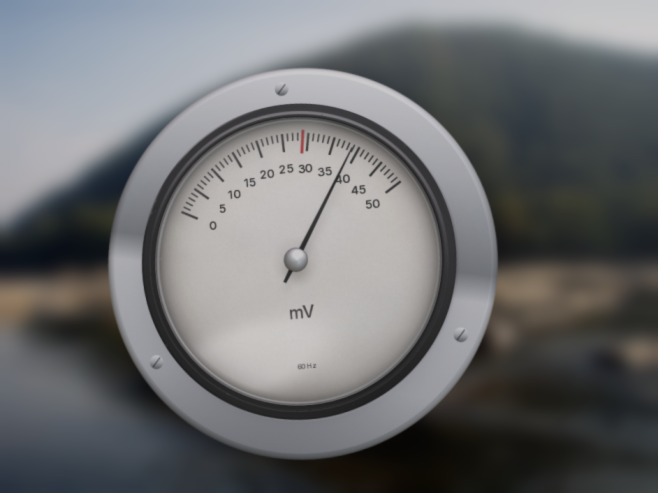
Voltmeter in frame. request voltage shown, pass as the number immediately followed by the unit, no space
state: 39mV
